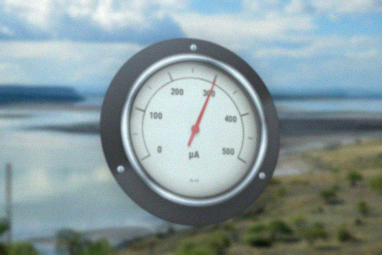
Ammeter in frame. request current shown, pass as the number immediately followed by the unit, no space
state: 300µA
